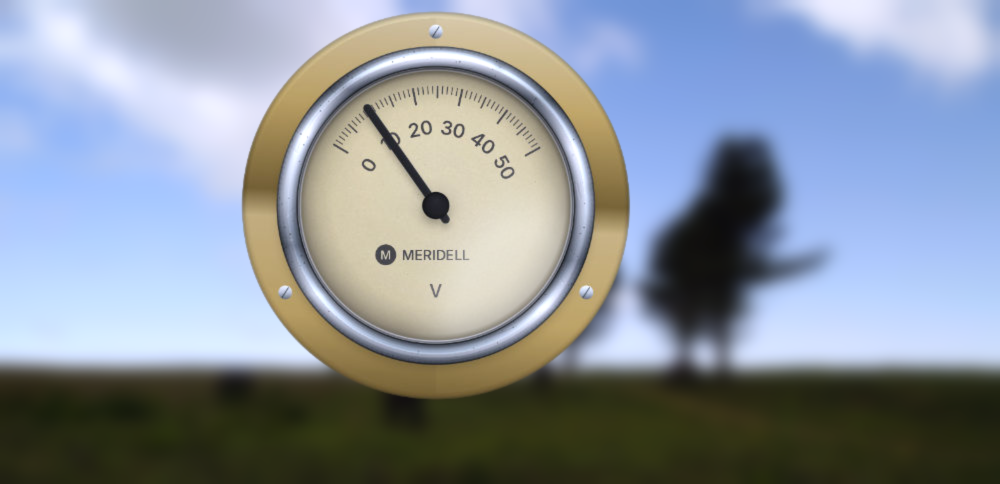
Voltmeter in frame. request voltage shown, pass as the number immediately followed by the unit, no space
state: 10V
